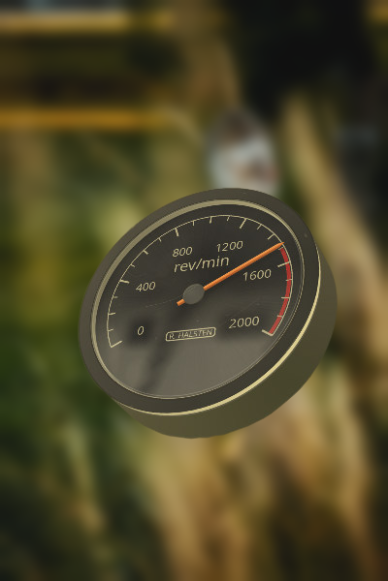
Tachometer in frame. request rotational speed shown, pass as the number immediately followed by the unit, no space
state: 1500rpm
